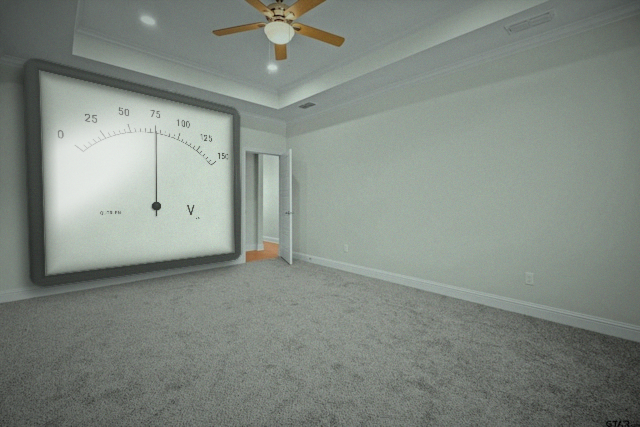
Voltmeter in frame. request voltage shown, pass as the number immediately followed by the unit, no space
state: 75V
